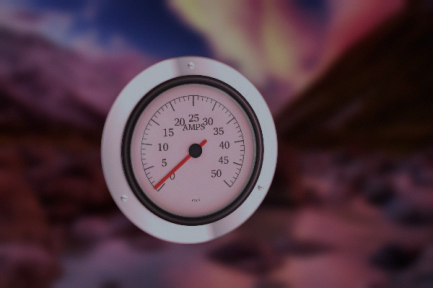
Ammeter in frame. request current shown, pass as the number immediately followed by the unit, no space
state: 1A
